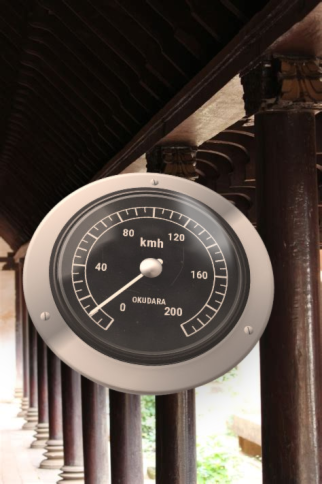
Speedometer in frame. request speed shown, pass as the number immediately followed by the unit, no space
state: 10km/h
